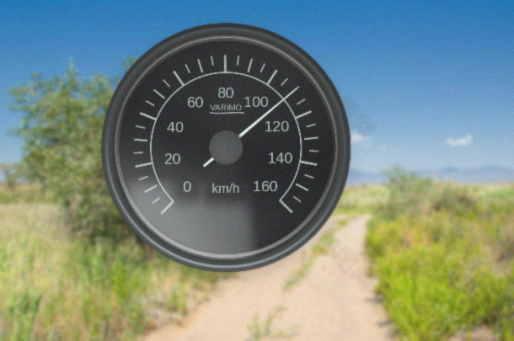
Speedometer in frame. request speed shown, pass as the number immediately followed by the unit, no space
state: 110km/h
